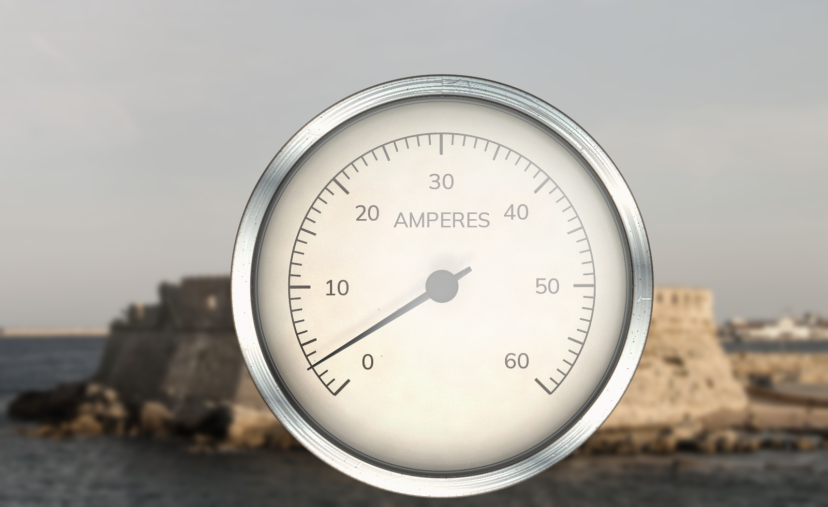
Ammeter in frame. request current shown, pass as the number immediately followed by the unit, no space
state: 3A
